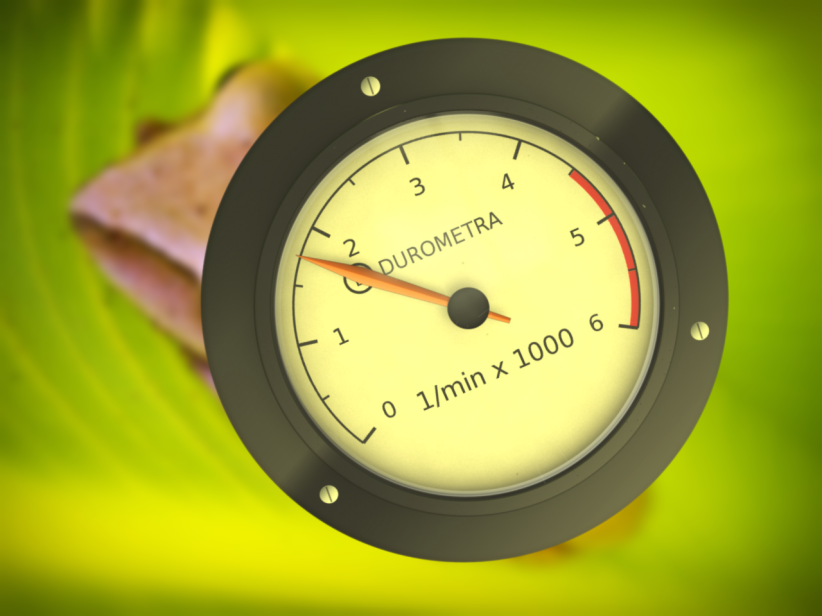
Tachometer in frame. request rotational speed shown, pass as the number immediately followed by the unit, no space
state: 1750rpm
